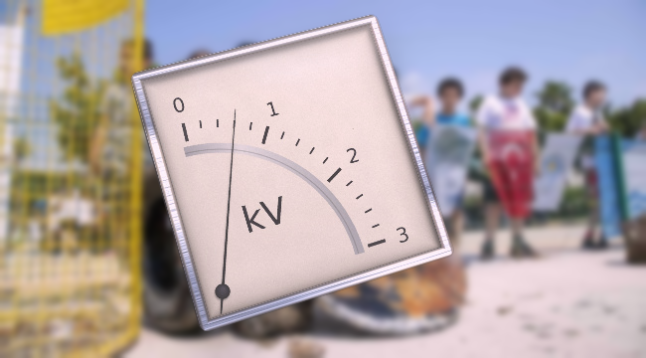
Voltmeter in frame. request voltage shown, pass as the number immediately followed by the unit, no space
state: 0.6kV
